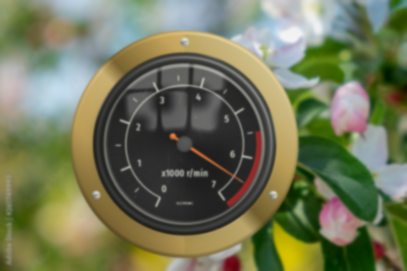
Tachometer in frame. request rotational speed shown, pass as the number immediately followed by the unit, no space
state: 6500rpm
